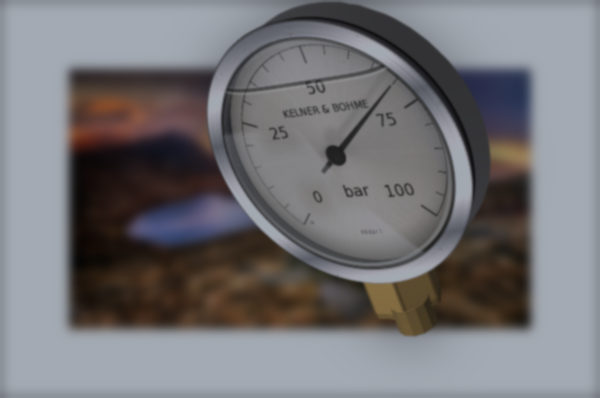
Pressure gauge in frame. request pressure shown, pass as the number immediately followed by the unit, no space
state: 70bar
